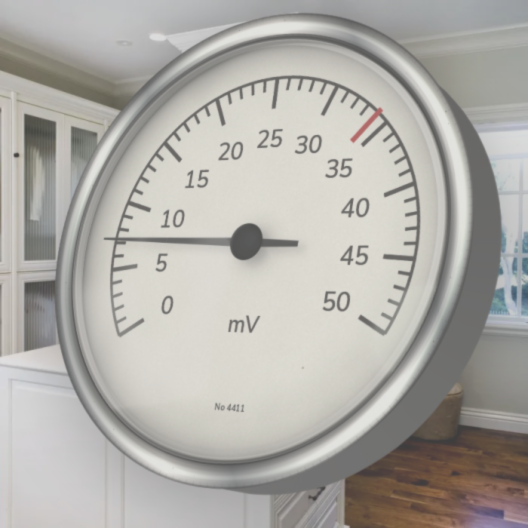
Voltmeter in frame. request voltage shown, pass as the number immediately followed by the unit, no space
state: 7mV
